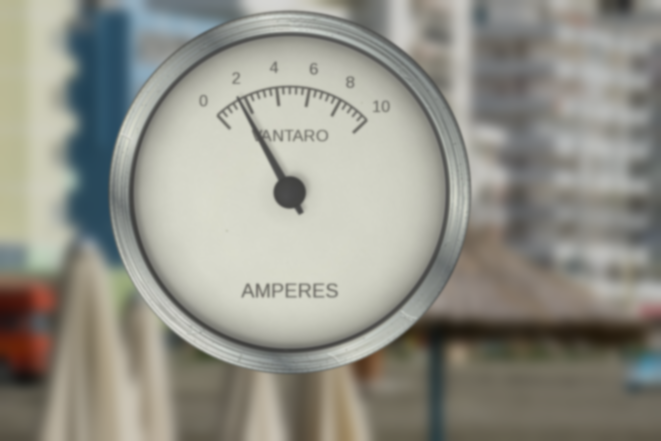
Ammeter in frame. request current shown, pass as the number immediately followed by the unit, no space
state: 1.6A
